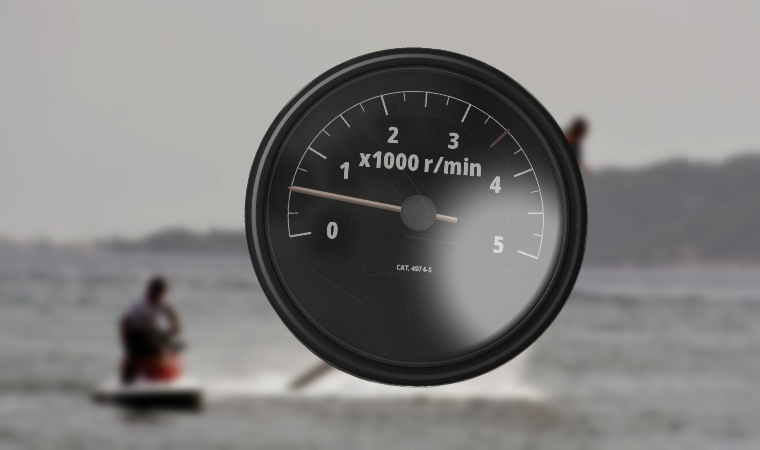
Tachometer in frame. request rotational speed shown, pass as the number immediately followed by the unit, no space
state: 500rpm
